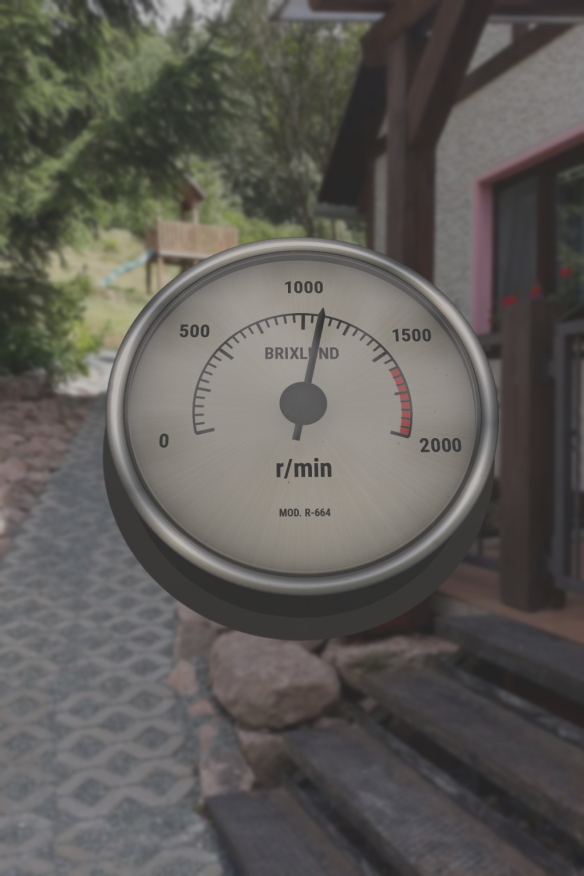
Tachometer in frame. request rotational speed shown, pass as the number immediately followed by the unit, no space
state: 1100rpm
